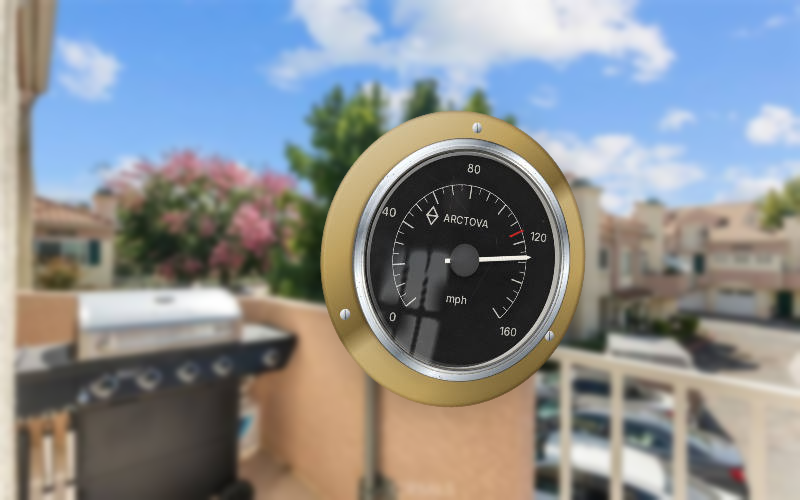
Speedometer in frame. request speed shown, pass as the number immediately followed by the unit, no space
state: 127.5mph
